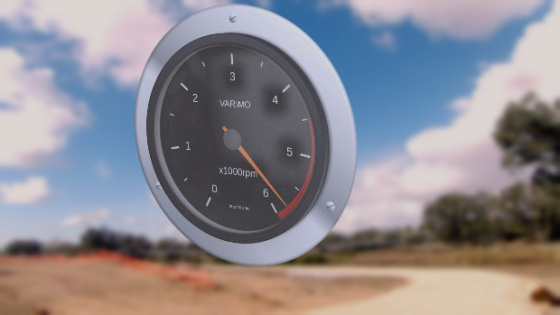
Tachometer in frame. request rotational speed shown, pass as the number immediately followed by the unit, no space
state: 5750rpm
